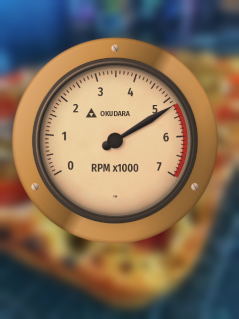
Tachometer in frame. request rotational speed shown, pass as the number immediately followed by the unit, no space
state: 5200rpm
